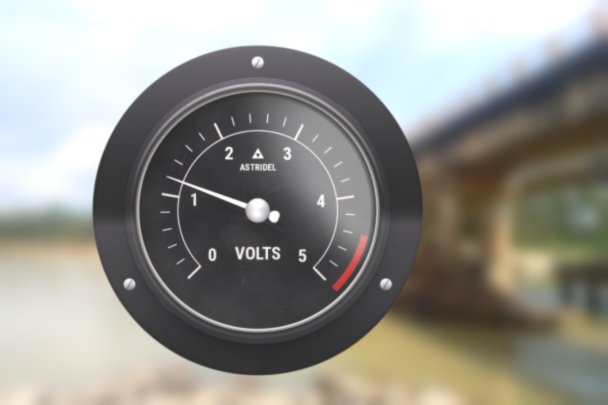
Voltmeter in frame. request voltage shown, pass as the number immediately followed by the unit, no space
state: 1.2V
